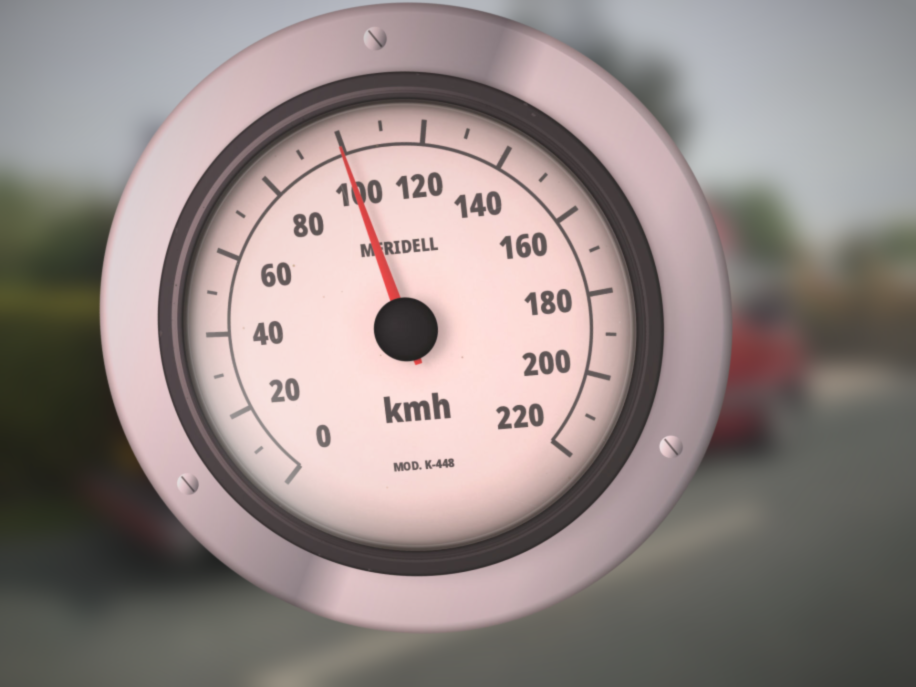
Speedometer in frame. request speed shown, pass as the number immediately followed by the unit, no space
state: 100km/h
